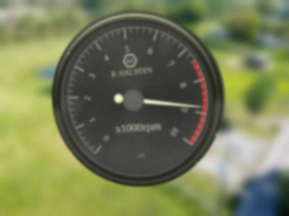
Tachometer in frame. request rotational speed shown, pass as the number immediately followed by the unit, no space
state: 8800rpm
